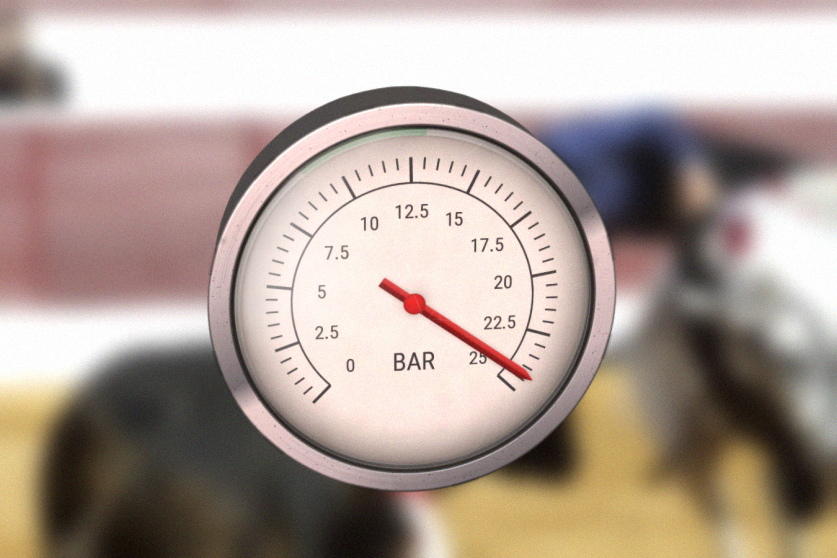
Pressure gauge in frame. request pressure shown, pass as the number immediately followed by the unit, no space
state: 24.25bar
